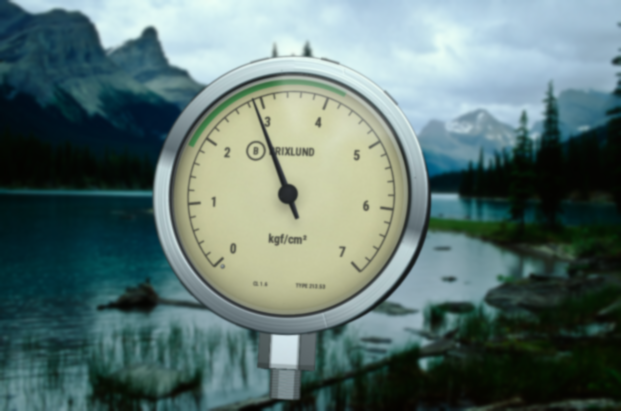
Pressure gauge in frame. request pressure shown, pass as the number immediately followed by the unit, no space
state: 2.9kg/cm²
